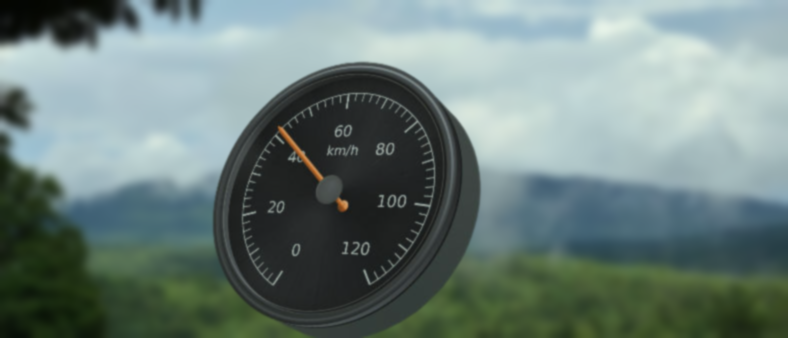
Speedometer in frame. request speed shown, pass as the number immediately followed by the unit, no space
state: 42km/h
